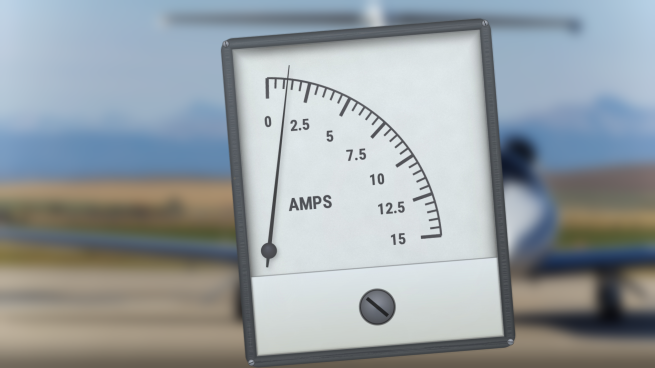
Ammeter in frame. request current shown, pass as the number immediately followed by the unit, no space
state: 1.25A
